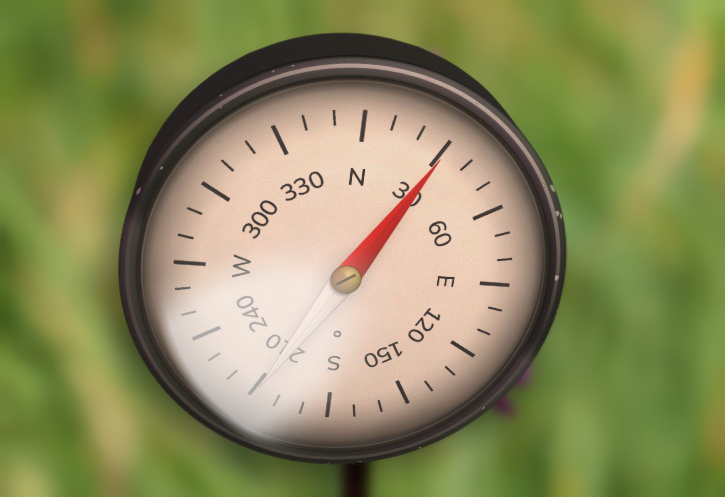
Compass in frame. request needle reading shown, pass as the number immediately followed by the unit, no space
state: 30°
